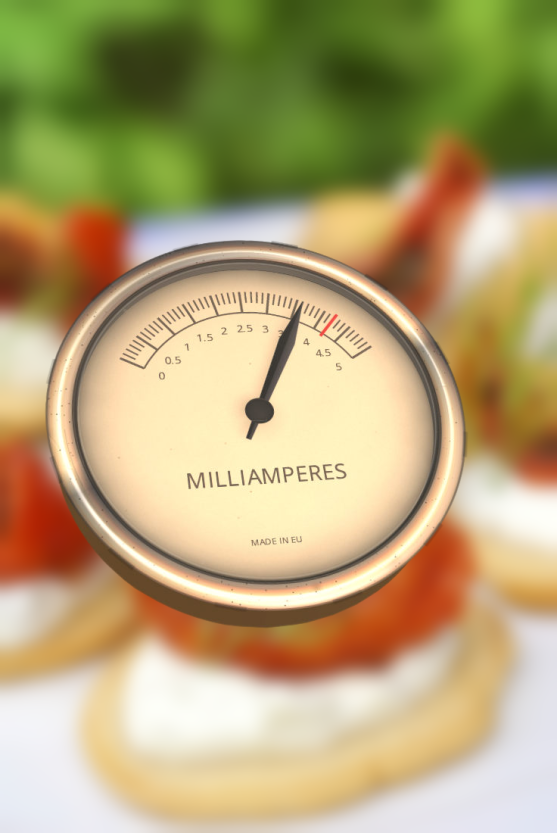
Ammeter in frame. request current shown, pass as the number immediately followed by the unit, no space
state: 3.6mA
